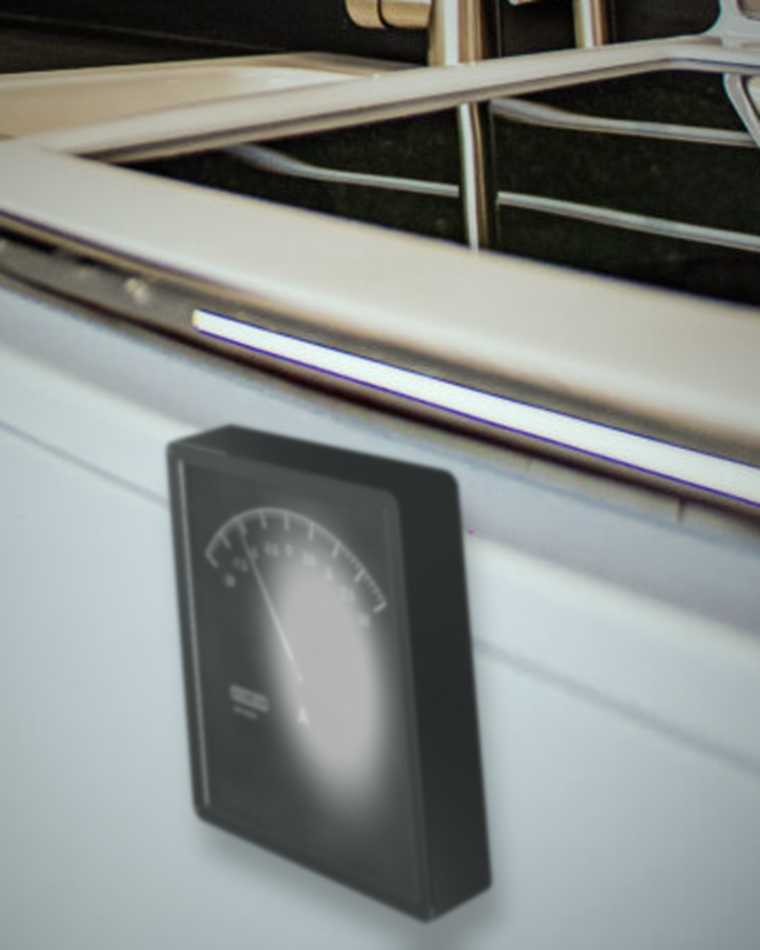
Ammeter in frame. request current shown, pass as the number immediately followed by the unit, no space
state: -5A
